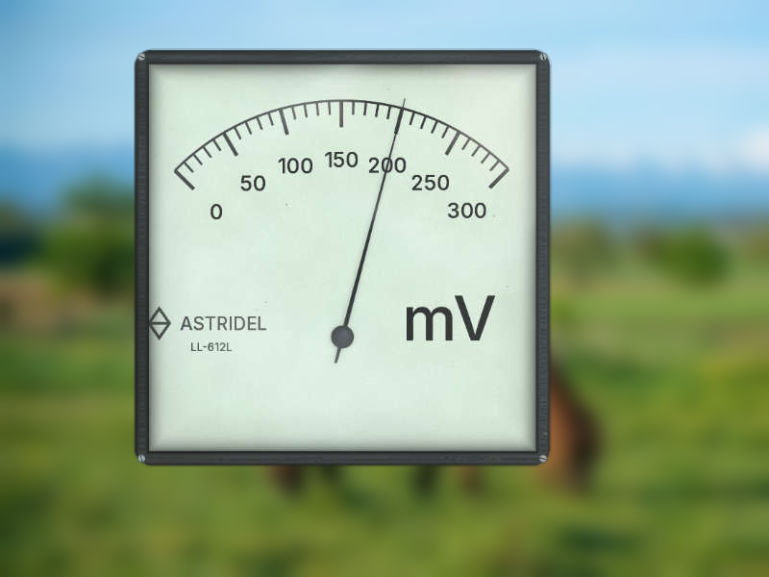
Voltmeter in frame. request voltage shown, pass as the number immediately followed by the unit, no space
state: 200mV
